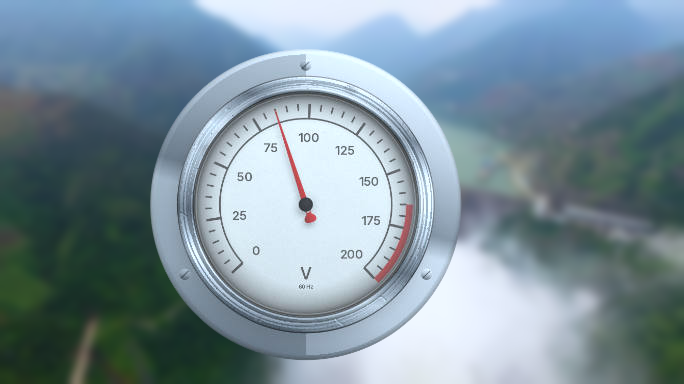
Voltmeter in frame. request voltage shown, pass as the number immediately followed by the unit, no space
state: 85V
